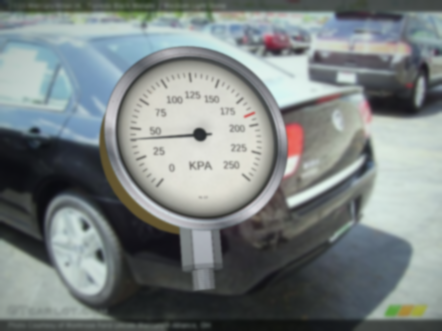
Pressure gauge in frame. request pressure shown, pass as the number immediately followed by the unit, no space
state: 40kPa
